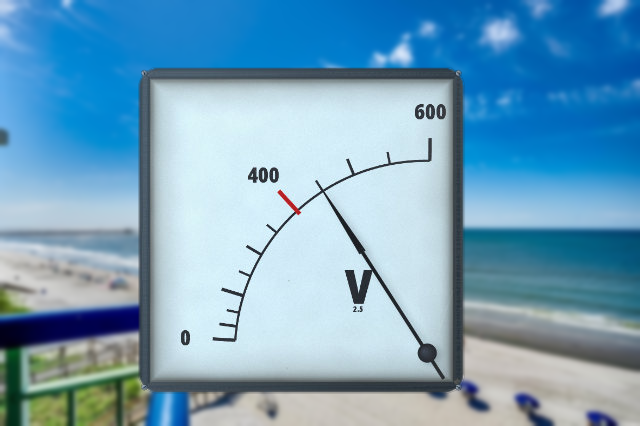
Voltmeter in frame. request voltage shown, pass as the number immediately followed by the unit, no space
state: 450V
